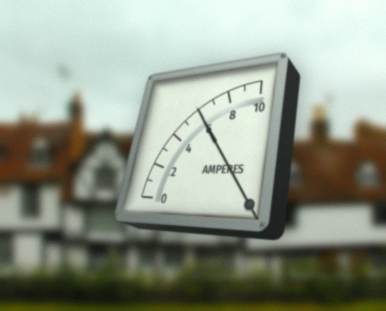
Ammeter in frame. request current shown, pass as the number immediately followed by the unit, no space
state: 6A
